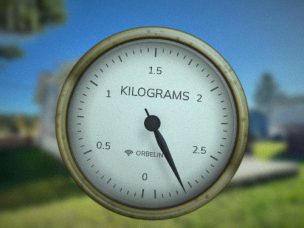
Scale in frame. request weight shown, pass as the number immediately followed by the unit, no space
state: 2.8kg
